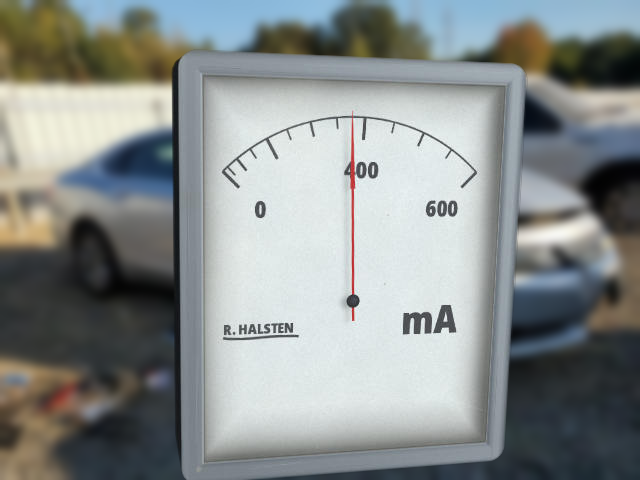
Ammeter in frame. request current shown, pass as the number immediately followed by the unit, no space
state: 375mA
